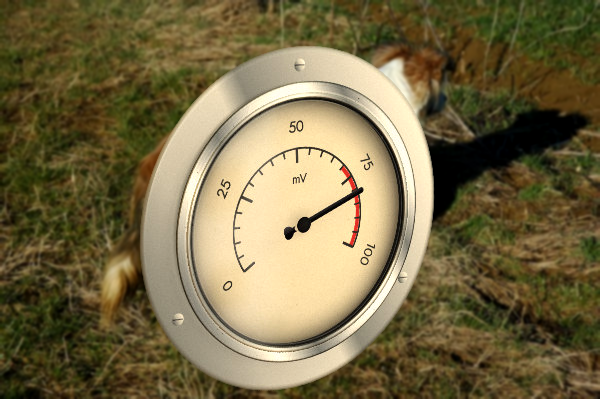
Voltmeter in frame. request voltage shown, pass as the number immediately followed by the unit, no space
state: 80mV
